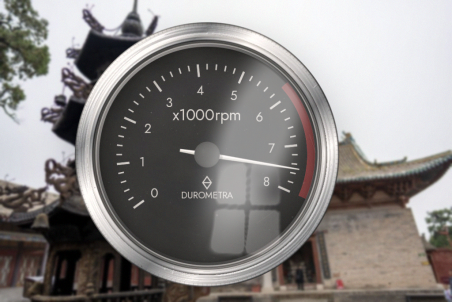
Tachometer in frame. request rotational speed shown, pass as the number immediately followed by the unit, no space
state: 7500rpm
